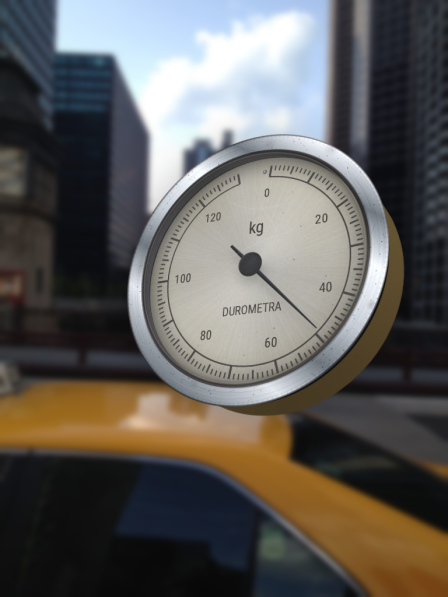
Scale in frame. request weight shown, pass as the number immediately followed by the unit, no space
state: 49kg
